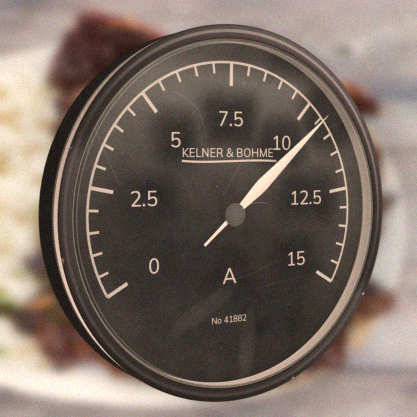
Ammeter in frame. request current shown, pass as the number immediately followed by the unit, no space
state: 10.5A
